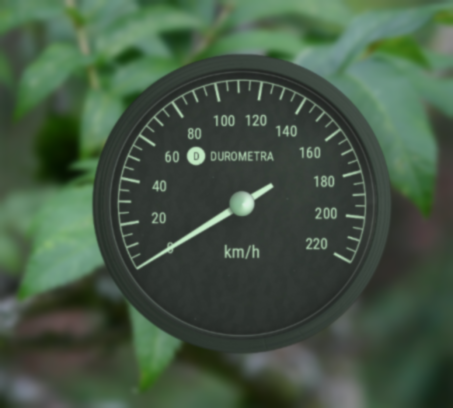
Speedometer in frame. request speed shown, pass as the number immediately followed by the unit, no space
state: 0km/h
